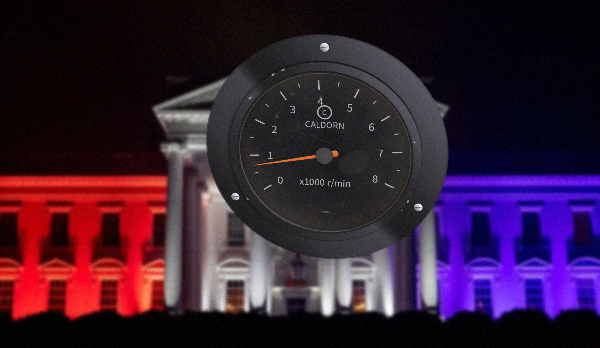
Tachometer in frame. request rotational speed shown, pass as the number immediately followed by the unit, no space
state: 750rpm
